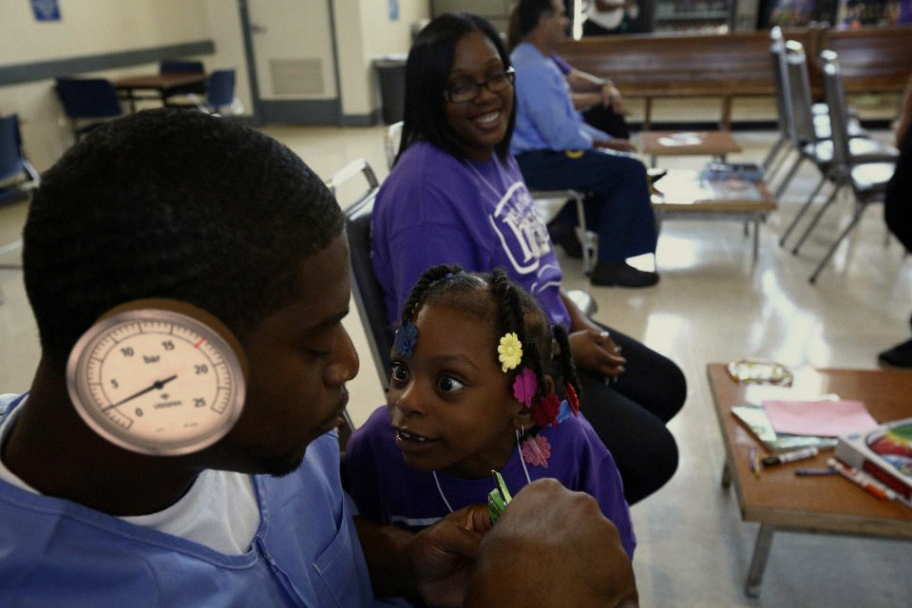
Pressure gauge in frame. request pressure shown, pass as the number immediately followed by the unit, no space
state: 2.5bar
